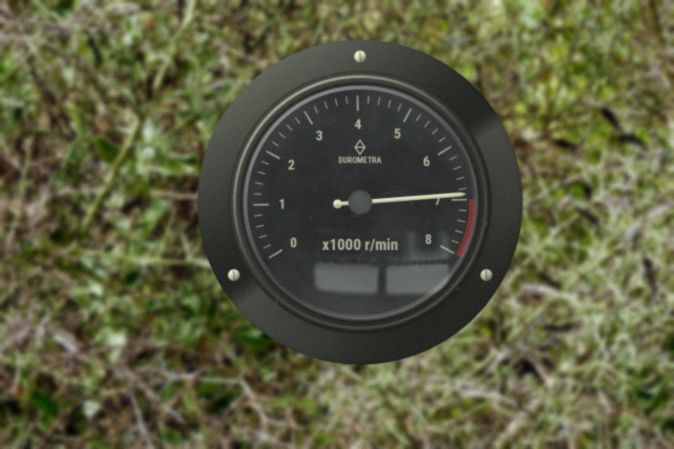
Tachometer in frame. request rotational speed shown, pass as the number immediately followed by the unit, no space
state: 6900rpm
